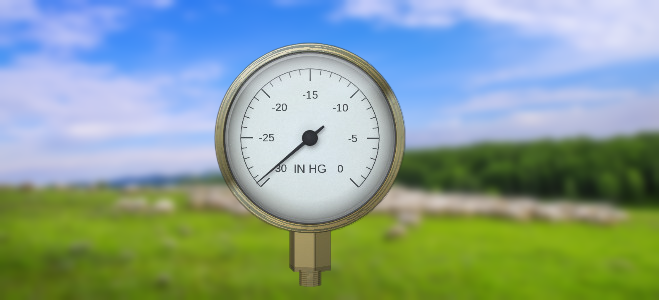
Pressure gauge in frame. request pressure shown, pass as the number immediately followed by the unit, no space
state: -29.5inHg
